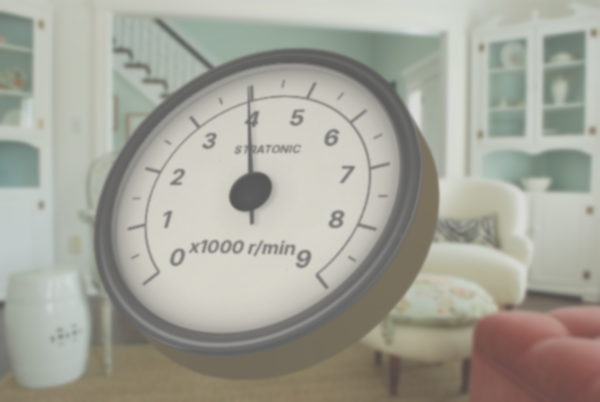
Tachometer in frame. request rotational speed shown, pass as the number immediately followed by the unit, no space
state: 4000rpm
